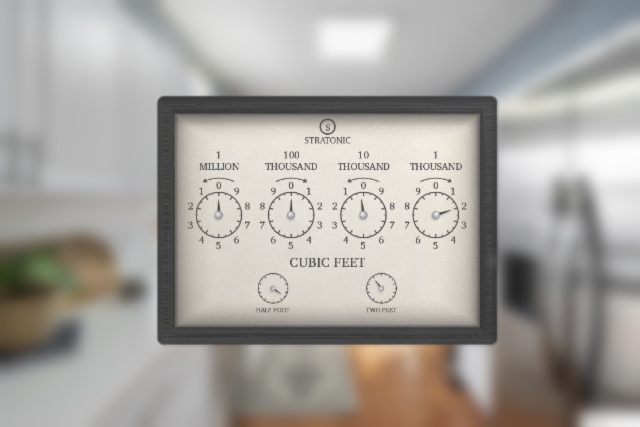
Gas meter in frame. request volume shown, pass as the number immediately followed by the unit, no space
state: 200ft³
